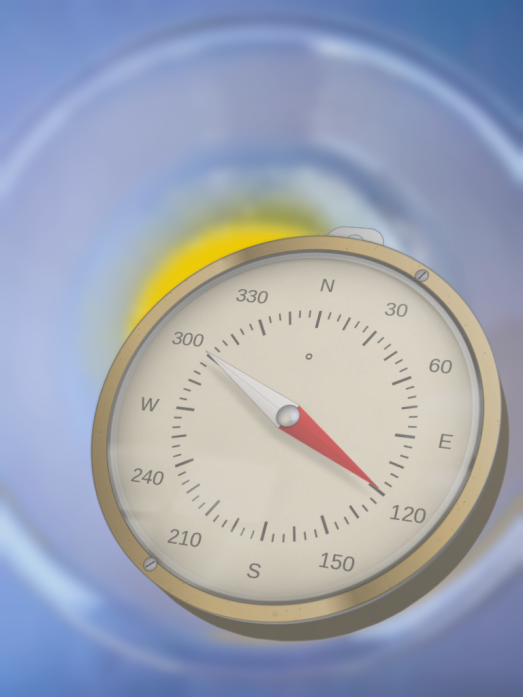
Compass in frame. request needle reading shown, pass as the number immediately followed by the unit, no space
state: 120°
